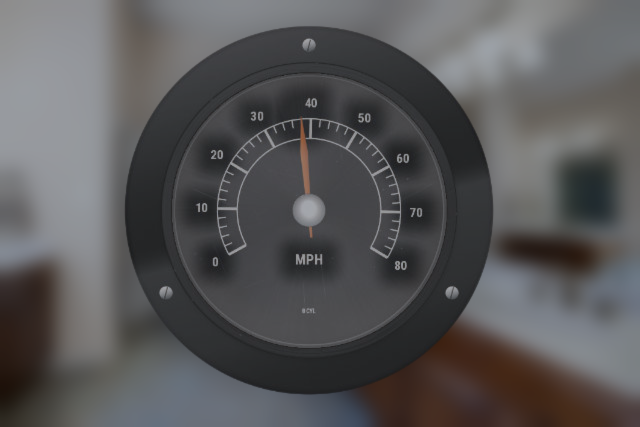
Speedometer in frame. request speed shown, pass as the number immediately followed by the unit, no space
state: 38mph
